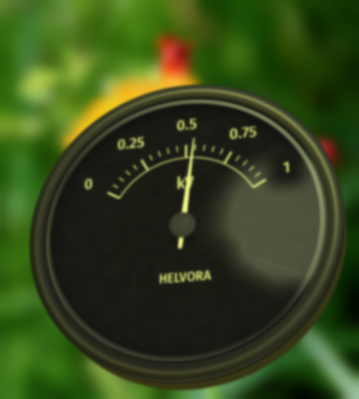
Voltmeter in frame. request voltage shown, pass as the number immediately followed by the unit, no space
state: 0.55kV
